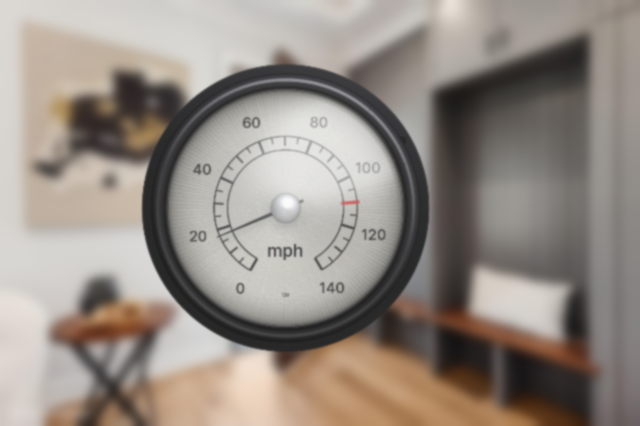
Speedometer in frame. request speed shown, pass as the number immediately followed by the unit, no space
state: 17.5mph
